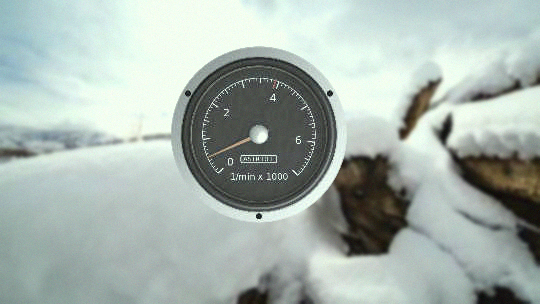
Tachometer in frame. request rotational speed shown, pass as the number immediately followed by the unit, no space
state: 500rpm
